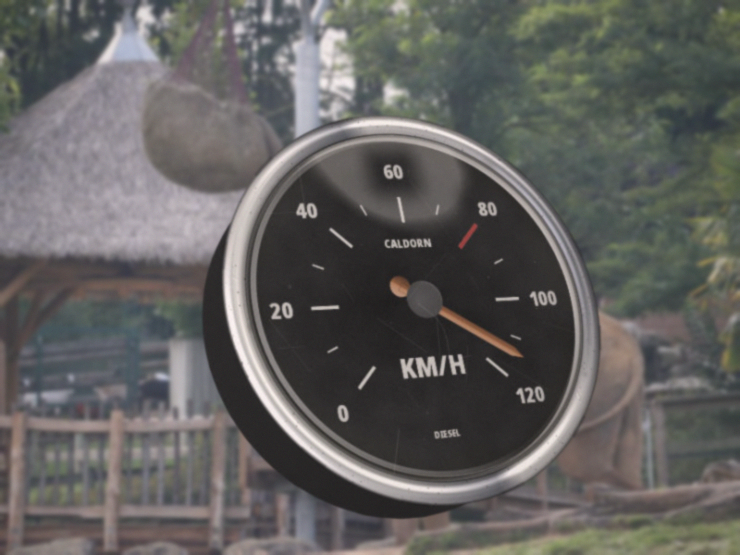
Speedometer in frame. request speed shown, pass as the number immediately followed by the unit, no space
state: 115km/h
